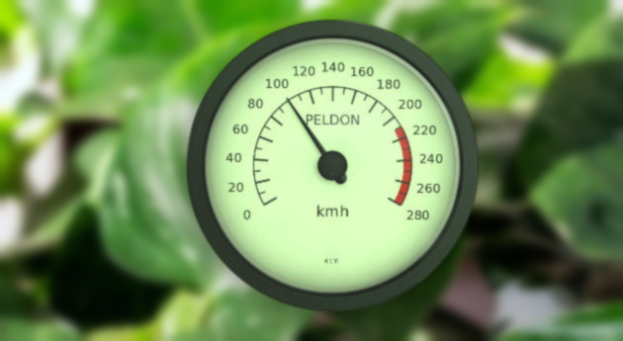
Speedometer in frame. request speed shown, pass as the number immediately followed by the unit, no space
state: 100km/h
